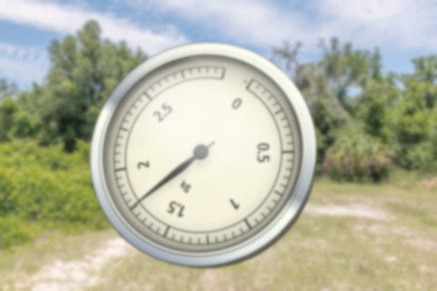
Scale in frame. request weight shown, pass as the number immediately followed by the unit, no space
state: 1.75kg
